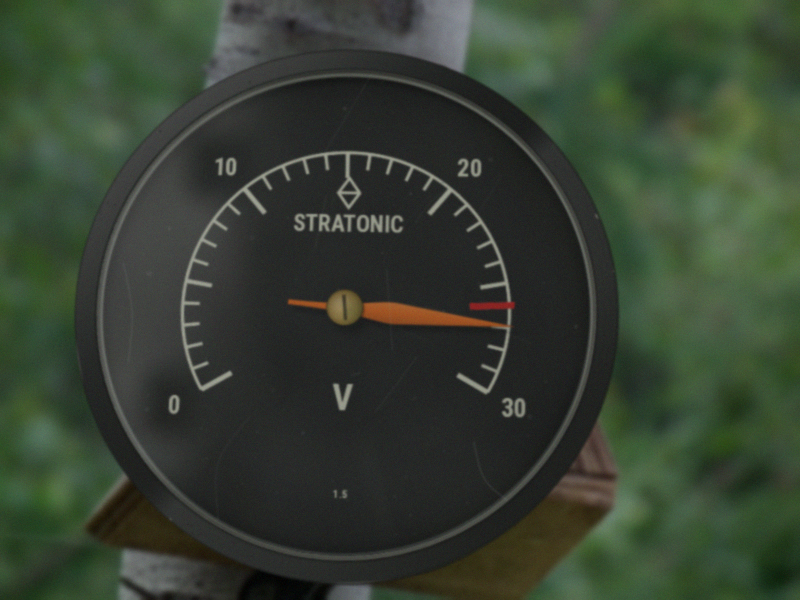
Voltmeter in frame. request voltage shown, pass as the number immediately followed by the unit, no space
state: 27V
